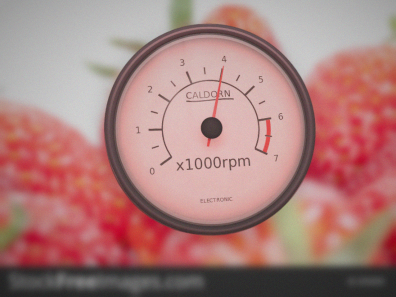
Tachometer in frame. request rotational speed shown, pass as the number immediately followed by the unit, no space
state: 4000rpm
